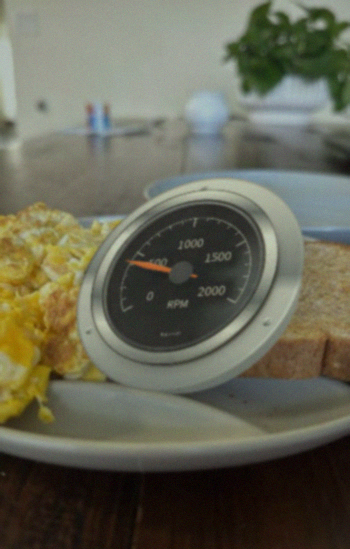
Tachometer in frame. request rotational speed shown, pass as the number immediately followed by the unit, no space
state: 400rpm
